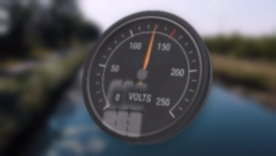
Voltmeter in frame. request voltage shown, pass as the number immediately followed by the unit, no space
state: 130V
